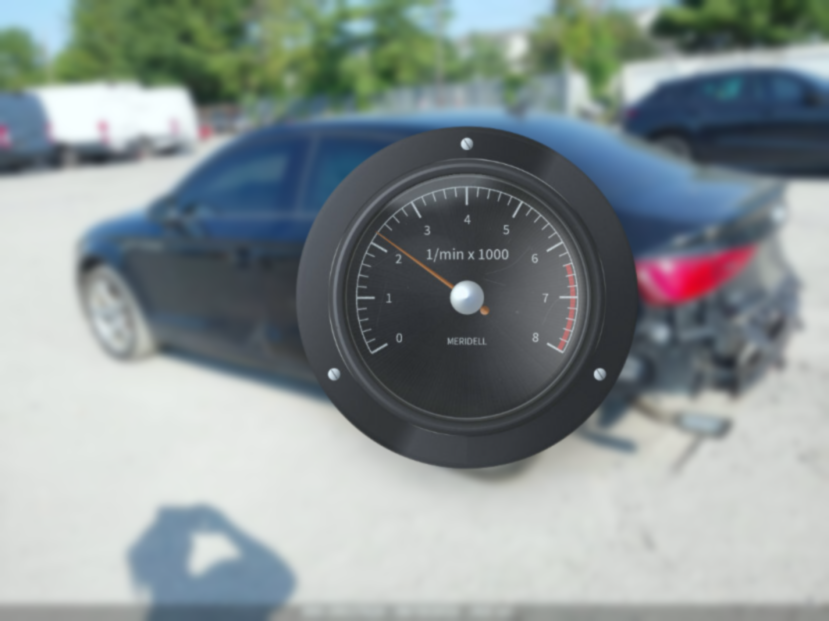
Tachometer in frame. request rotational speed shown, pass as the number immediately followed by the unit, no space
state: 2200rpm
